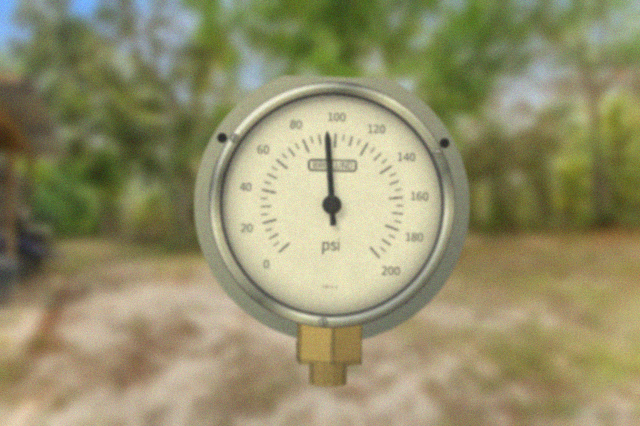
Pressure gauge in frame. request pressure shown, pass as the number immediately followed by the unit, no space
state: 95psi
